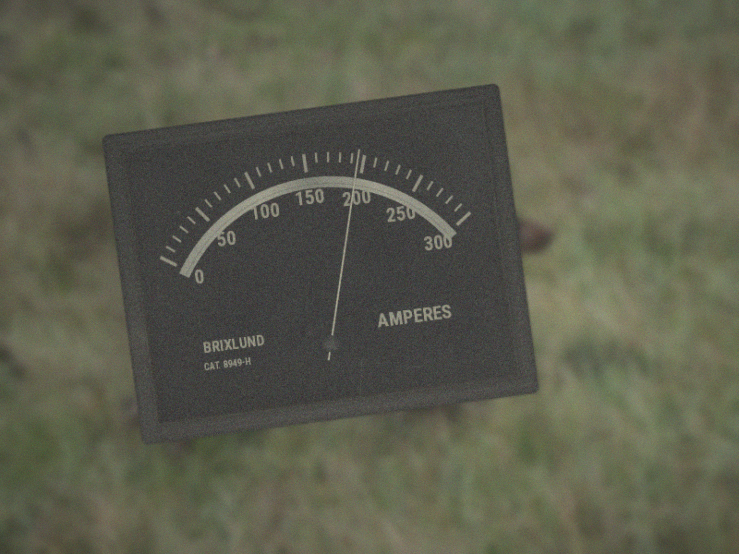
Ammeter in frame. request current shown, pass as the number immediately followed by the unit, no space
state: 195A
